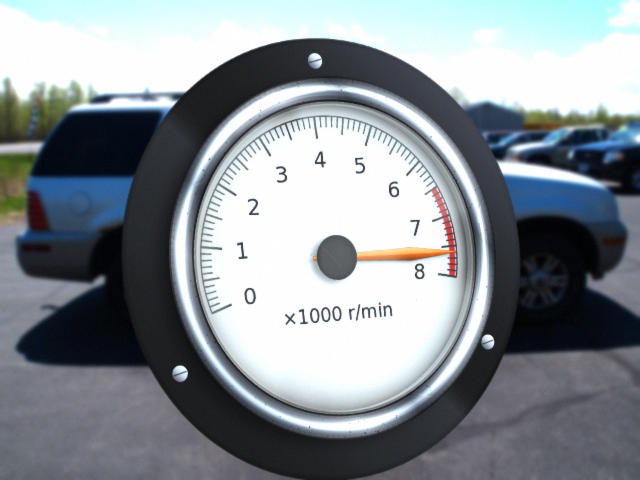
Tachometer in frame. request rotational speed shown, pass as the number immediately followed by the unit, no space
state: 7600rpm
